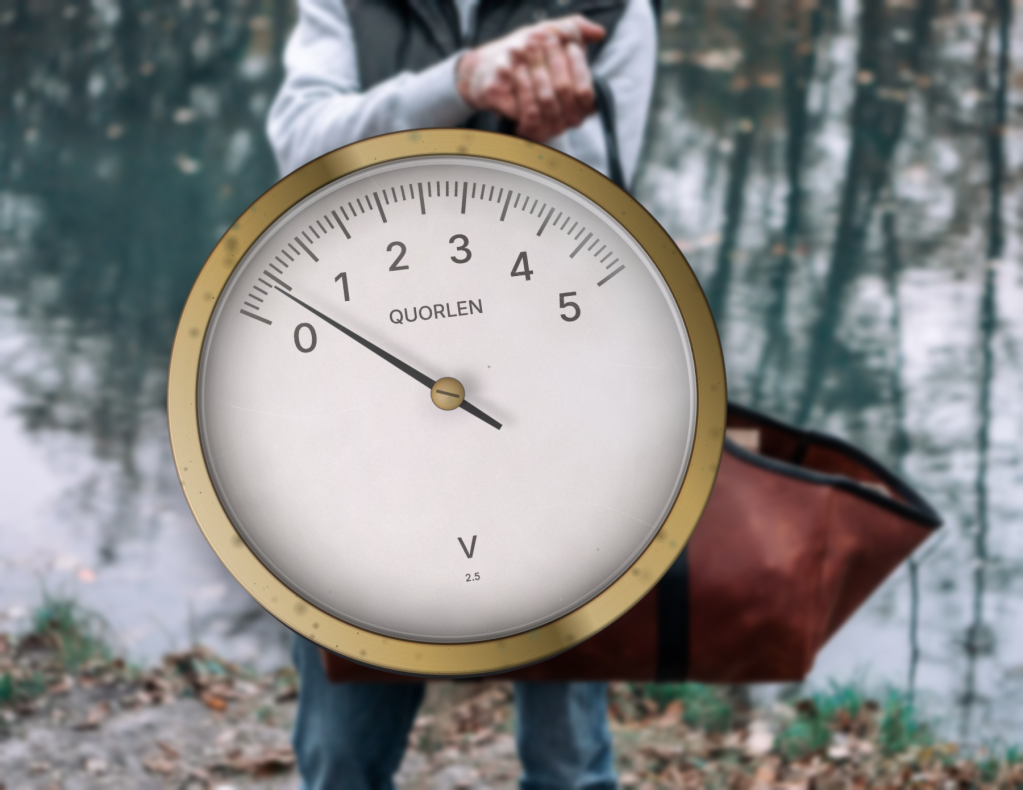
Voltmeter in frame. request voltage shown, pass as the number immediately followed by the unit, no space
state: 0.4V
